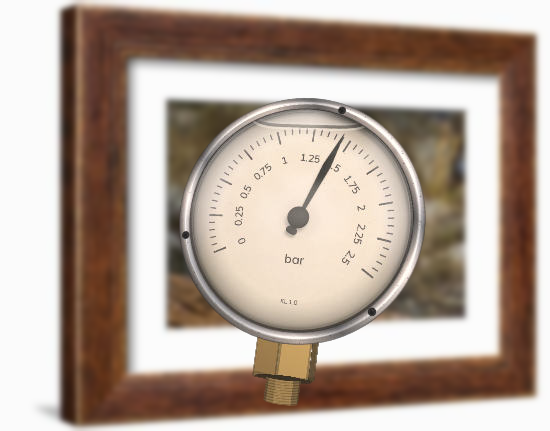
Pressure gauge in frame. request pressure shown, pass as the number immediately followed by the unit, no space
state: 1.45bar
